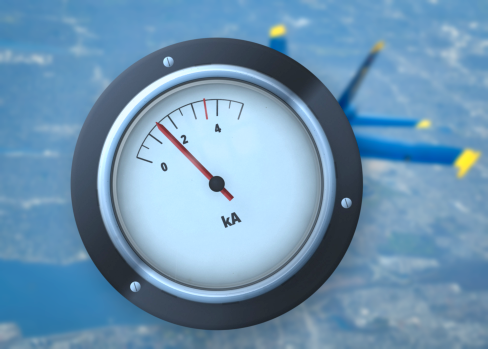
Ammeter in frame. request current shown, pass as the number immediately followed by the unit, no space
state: 1.5kA
